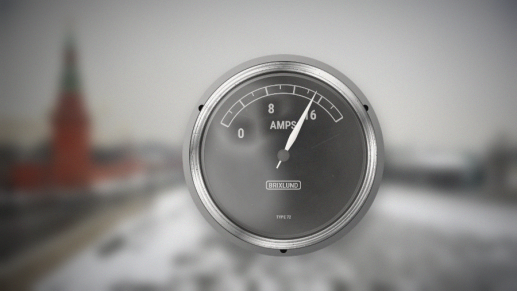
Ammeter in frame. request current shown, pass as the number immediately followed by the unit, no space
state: 15A
